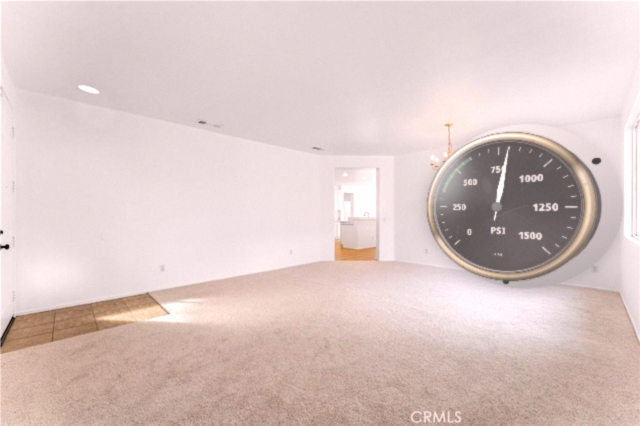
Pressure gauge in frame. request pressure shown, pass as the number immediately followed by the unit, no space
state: 800psi
